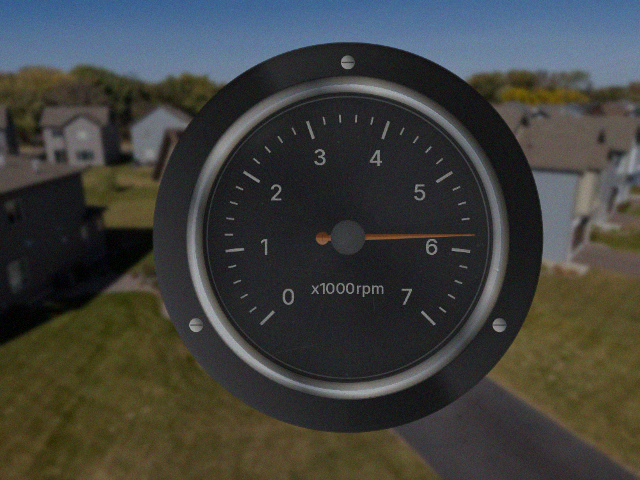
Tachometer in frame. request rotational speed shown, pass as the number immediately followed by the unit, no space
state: 5800rpm
